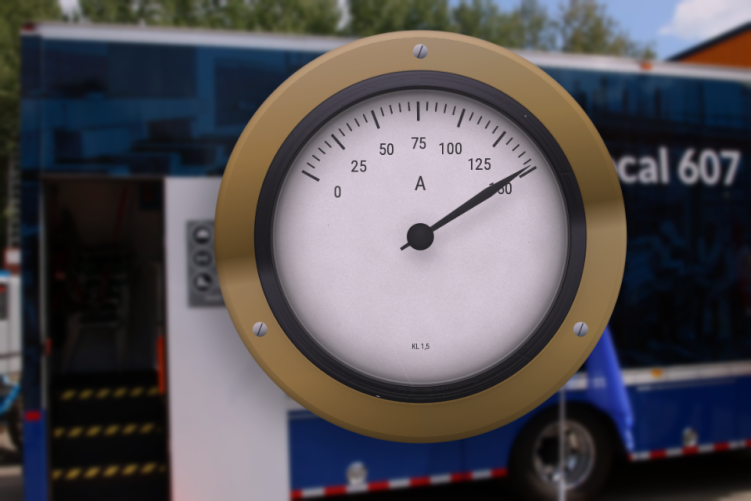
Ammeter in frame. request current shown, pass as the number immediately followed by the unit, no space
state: 147.5A
